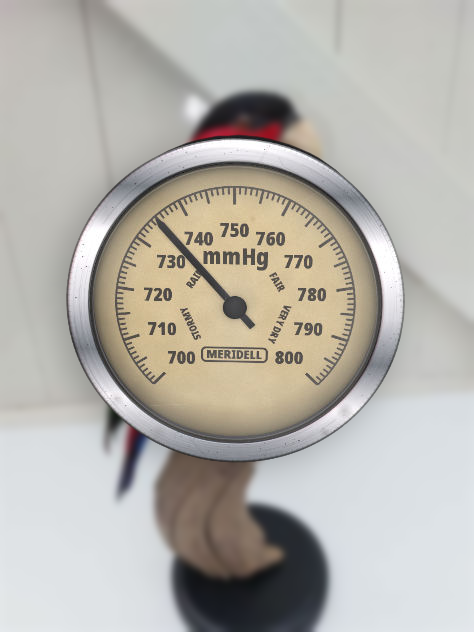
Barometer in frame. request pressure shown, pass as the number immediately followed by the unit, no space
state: 735mmHg
